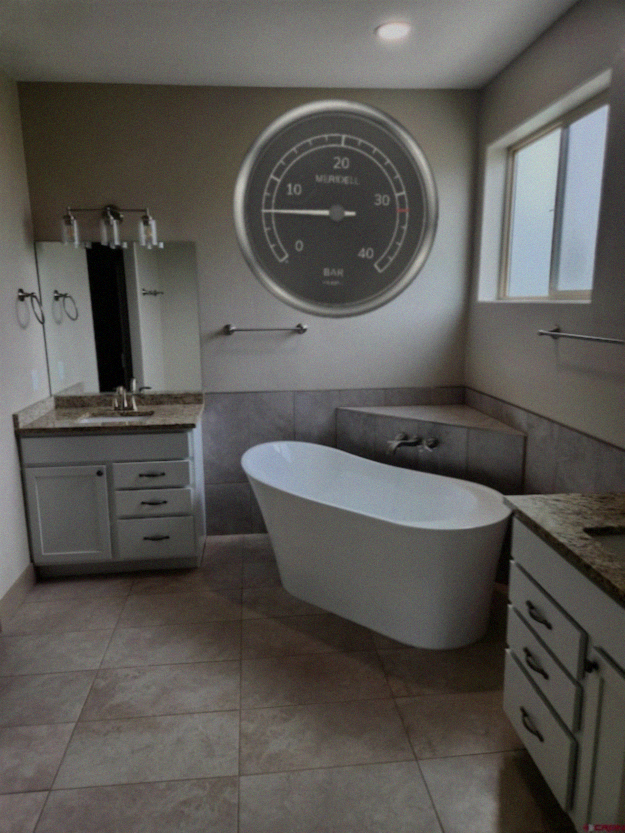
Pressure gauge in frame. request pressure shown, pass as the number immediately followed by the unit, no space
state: 6bar
